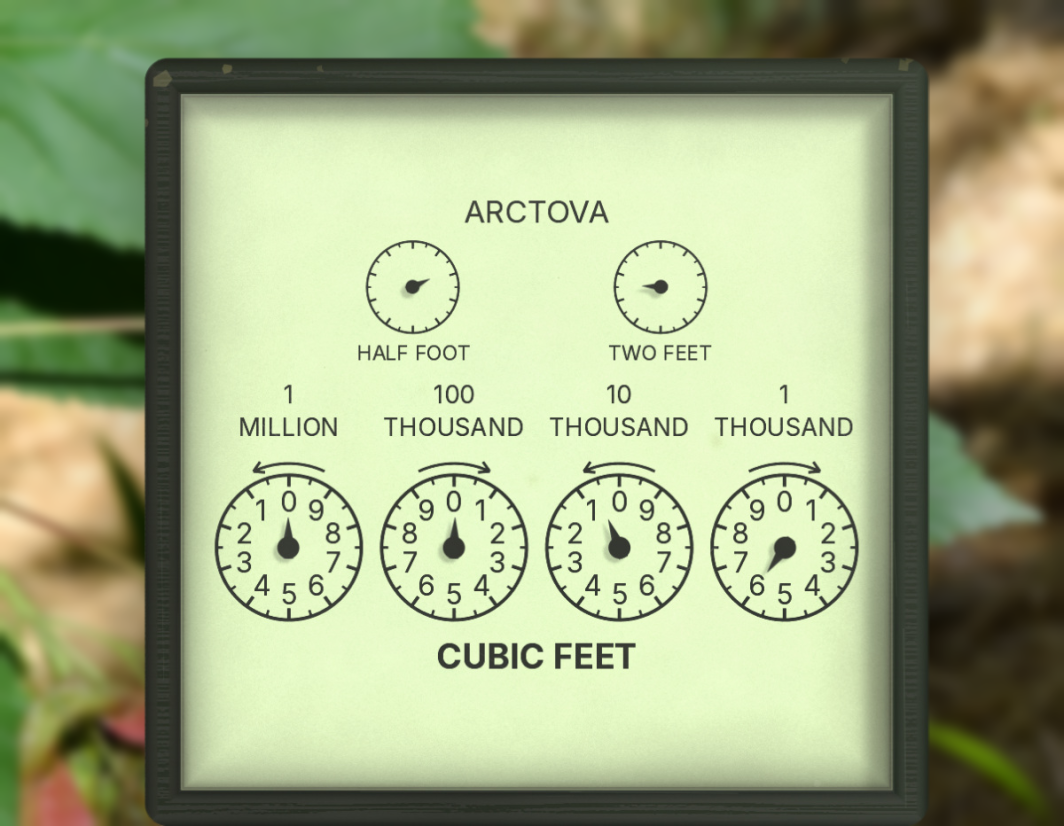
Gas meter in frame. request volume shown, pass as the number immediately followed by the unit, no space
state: 600ft³
